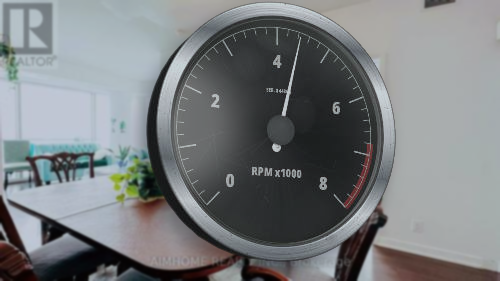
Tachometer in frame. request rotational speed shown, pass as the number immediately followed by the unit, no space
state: 4400rpm
